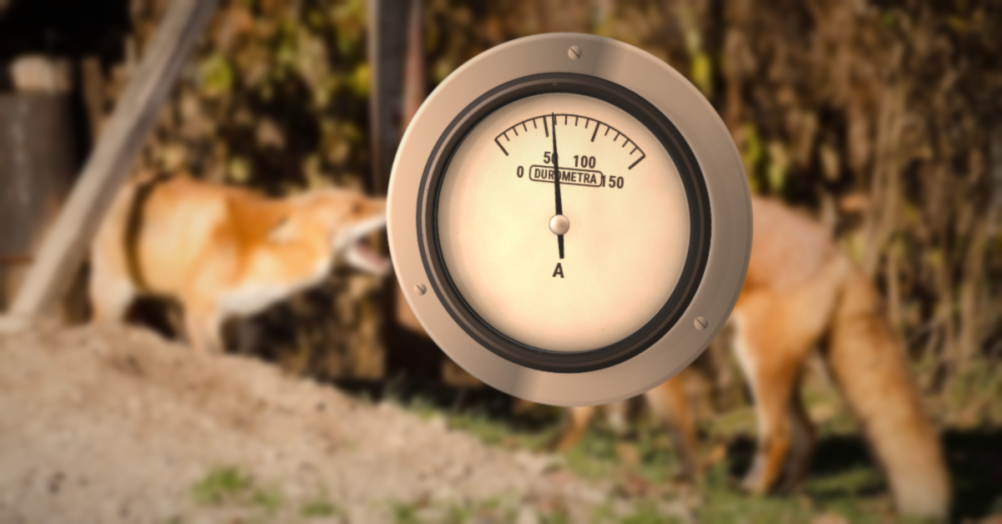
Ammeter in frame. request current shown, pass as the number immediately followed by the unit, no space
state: 60A
